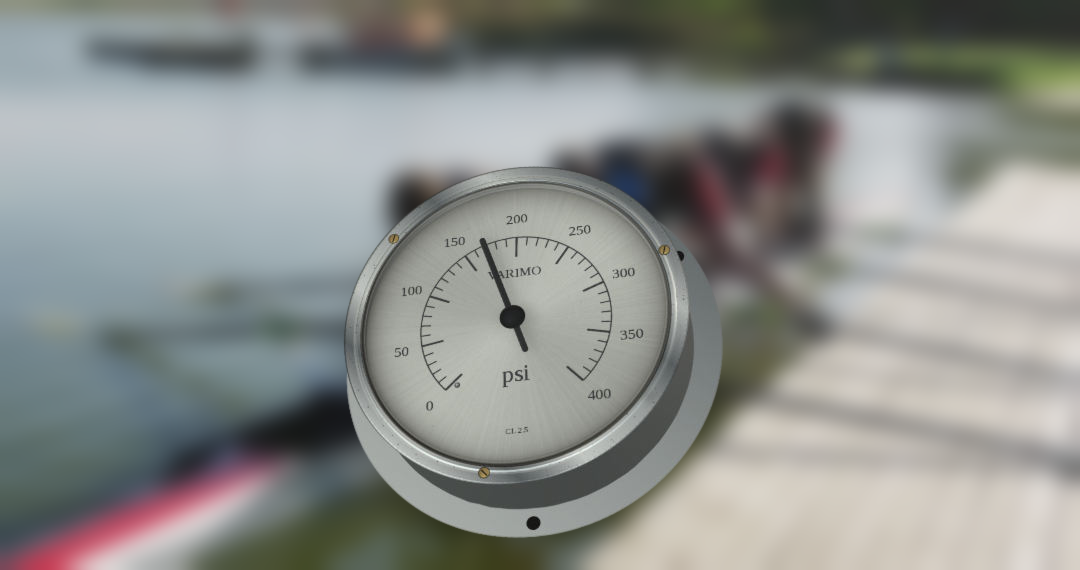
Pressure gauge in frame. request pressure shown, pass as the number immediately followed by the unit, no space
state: 170psi
